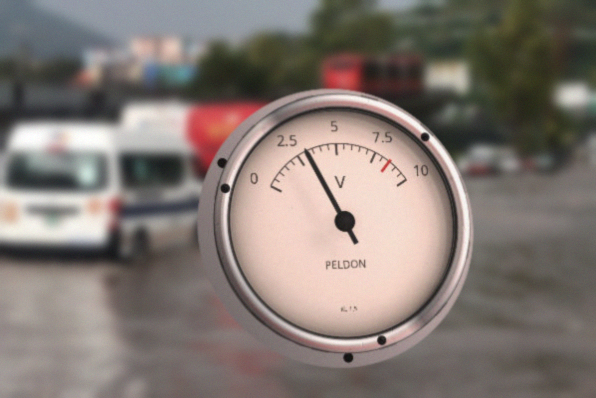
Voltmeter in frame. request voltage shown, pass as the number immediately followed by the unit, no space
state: 3V
